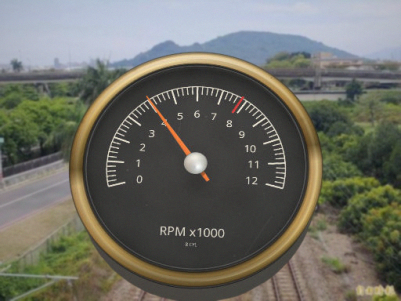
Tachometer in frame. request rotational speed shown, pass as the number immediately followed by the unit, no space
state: 4000rpm
